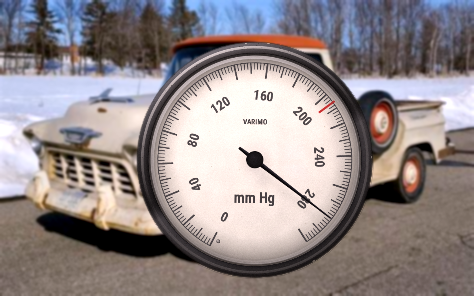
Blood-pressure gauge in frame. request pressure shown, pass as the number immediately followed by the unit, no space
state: 280mmHg
